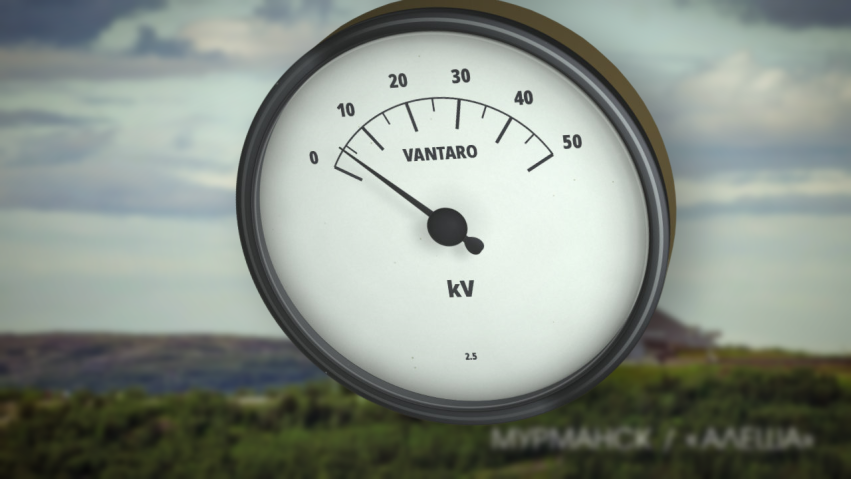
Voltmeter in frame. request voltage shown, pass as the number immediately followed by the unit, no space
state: 5kV
